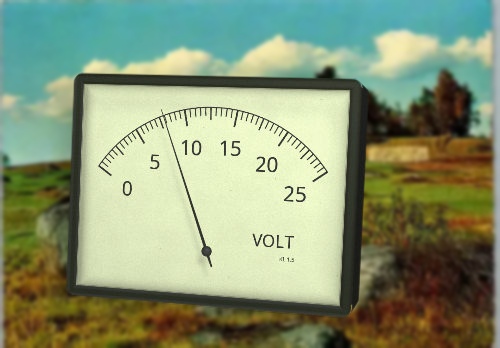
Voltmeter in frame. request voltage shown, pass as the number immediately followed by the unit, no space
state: 8V
